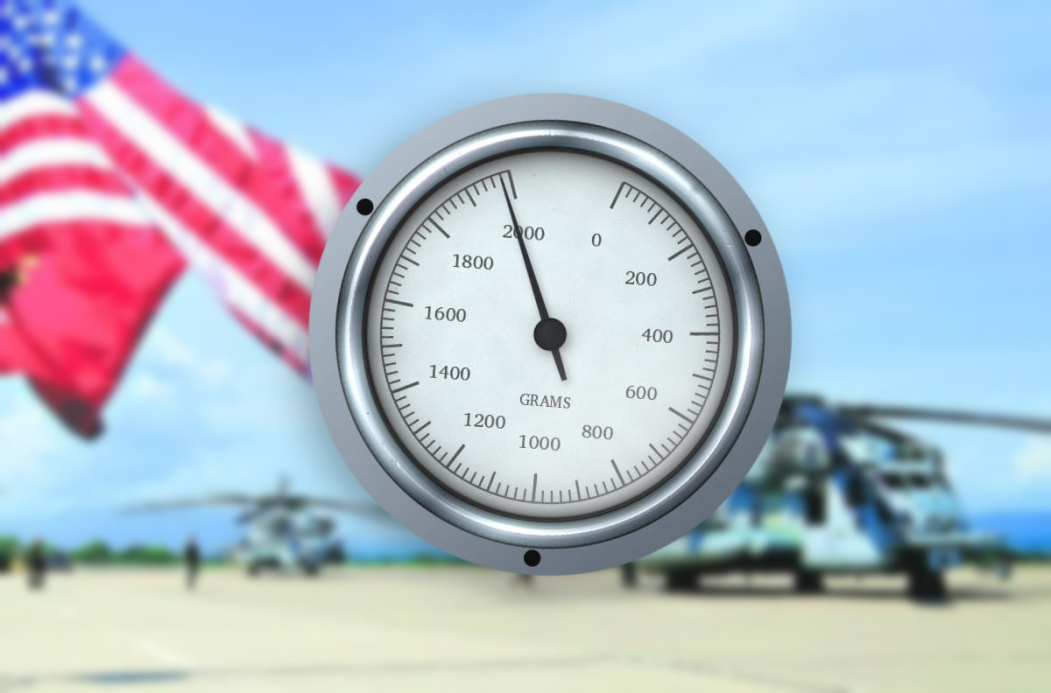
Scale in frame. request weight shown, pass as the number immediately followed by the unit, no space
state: 1980g
